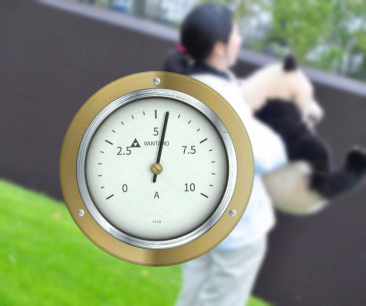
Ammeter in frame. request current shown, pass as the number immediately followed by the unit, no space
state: 5.5A
